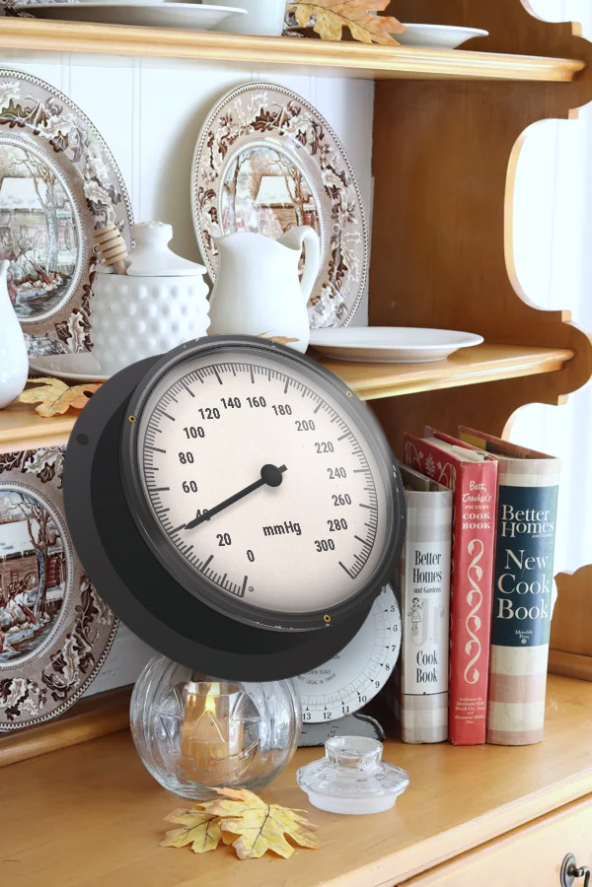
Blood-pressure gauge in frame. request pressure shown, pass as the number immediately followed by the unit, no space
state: 38mmHg
